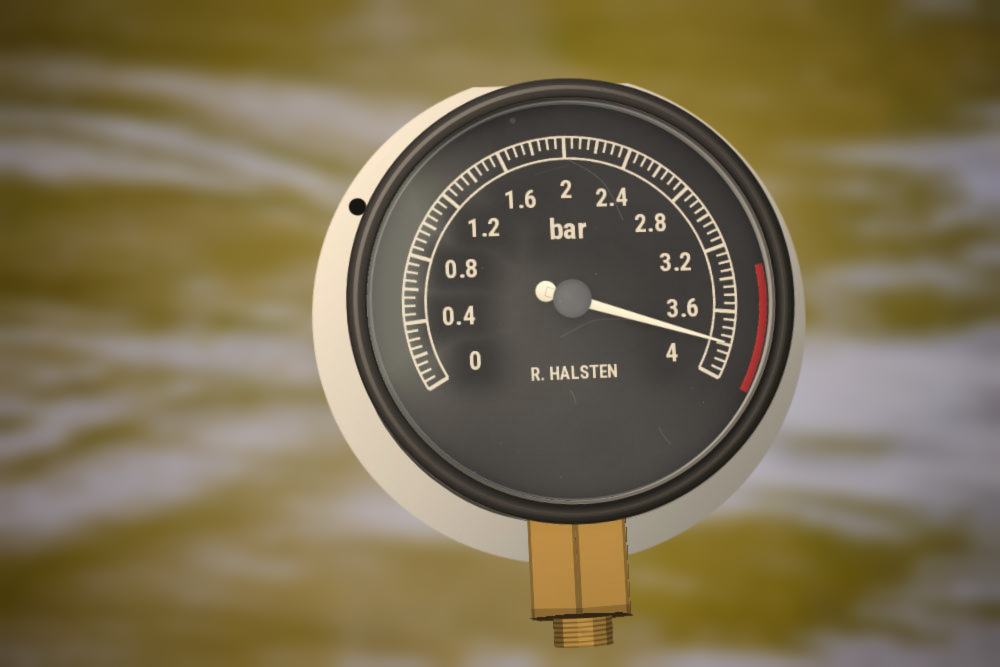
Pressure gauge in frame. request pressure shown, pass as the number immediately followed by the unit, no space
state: 3.8bar
